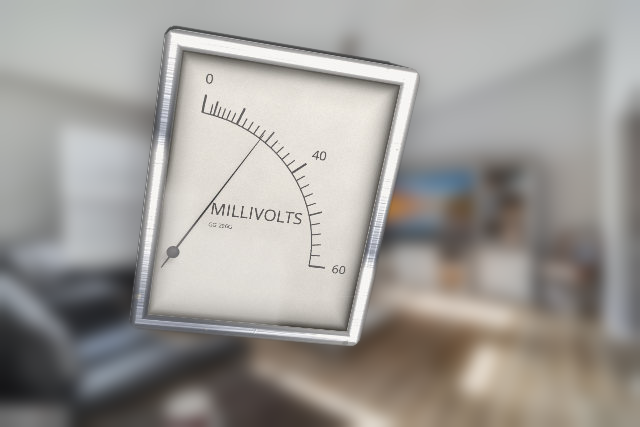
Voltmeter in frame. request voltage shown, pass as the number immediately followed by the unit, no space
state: 28mV
